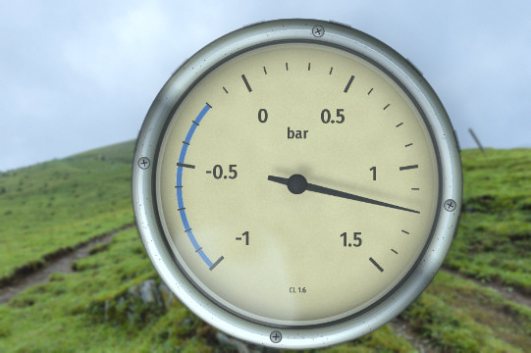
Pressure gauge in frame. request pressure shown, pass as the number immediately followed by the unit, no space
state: 1.2bar
